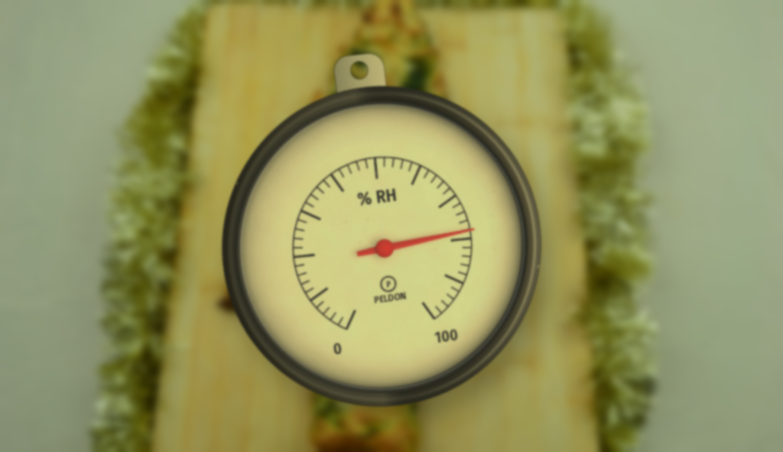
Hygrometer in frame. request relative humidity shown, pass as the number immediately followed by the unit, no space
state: 78%
